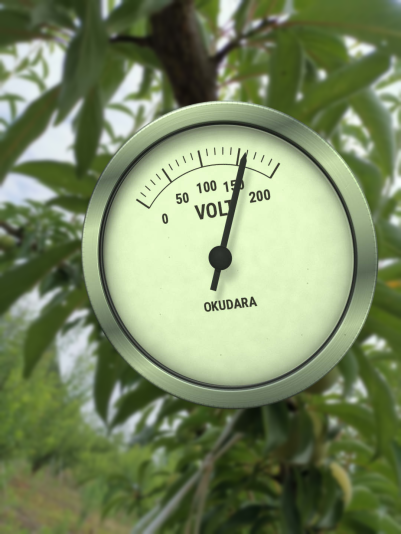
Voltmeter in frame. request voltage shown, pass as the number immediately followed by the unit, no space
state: 160V
